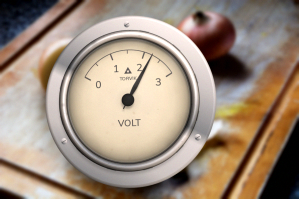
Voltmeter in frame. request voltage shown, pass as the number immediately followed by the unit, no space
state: 2.25V
